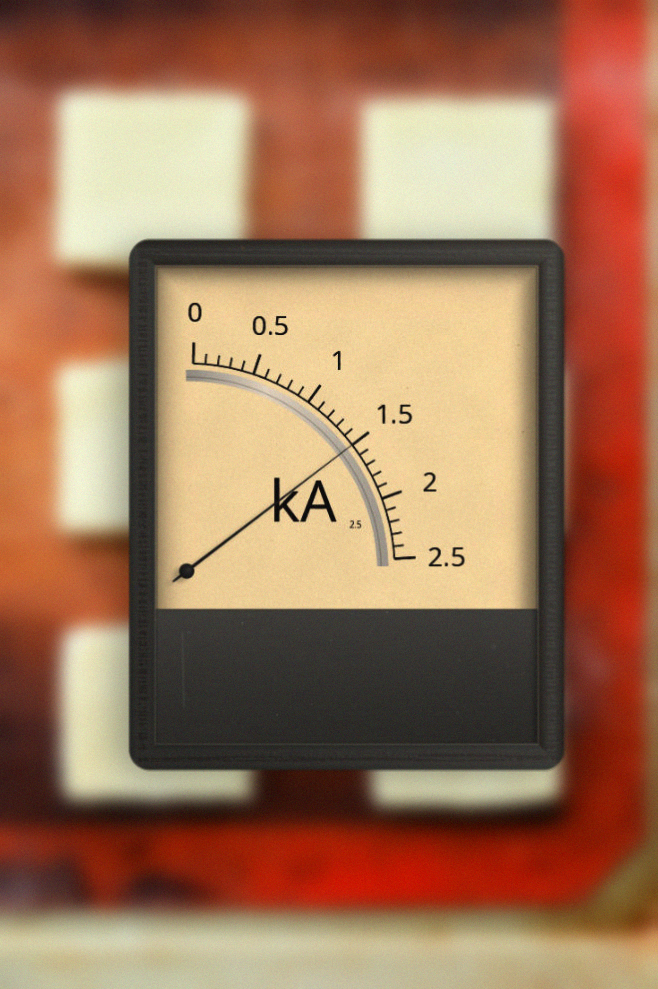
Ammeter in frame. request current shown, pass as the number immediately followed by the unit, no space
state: 1.5kA
